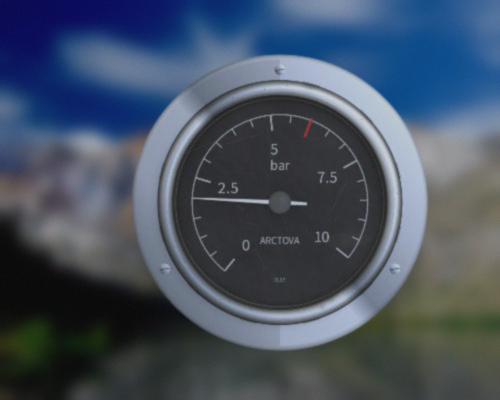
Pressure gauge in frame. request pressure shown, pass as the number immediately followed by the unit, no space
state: 2bar
